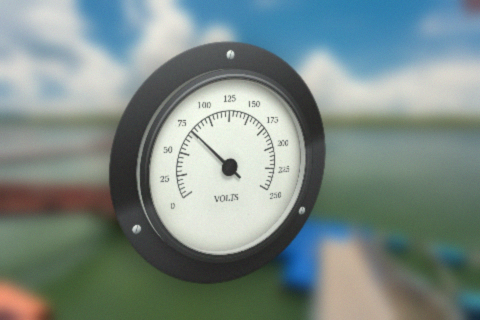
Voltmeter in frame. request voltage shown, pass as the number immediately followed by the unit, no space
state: 75V
